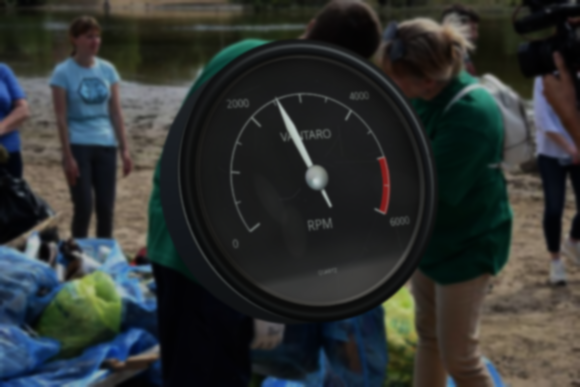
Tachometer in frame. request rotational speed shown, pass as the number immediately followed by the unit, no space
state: 2500rpm
